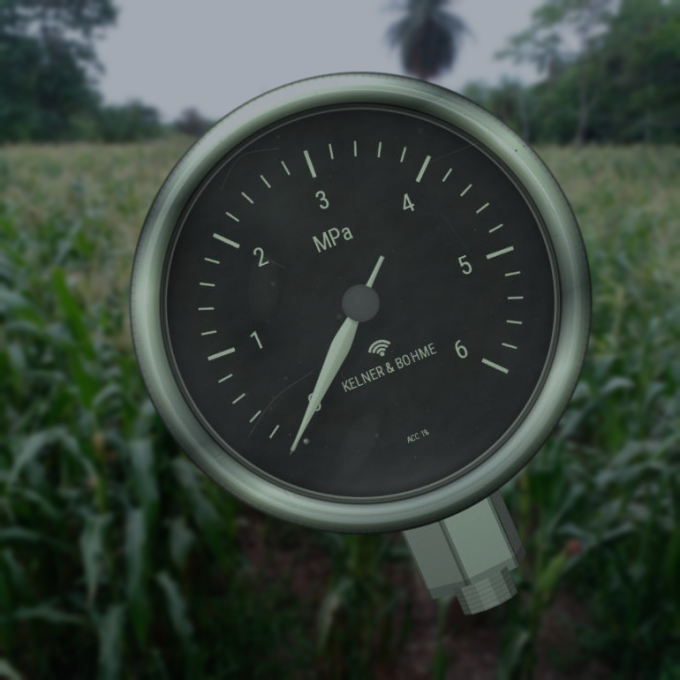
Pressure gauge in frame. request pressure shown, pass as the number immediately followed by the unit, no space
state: 0MPa
